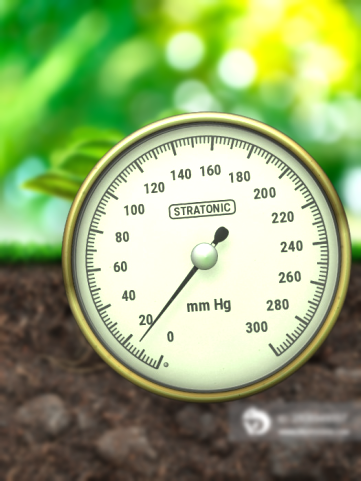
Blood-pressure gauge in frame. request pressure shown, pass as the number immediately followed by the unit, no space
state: 14mmHg
